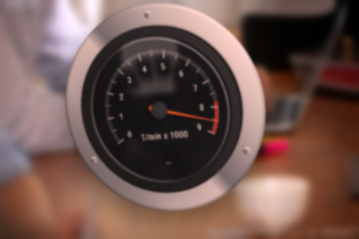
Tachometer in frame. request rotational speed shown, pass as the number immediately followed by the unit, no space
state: 8500rpm
